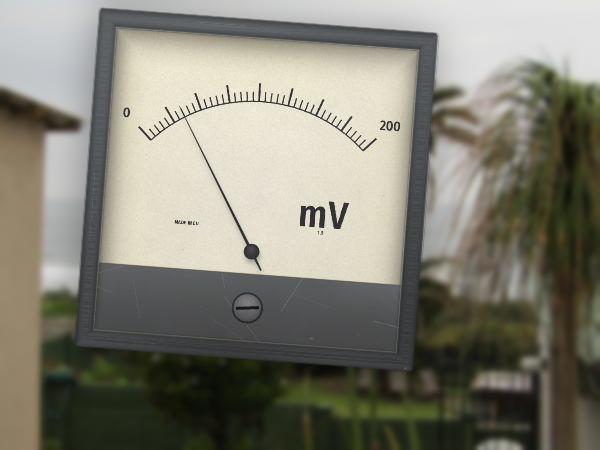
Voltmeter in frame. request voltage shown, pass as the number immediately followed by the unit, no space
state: 35mV
